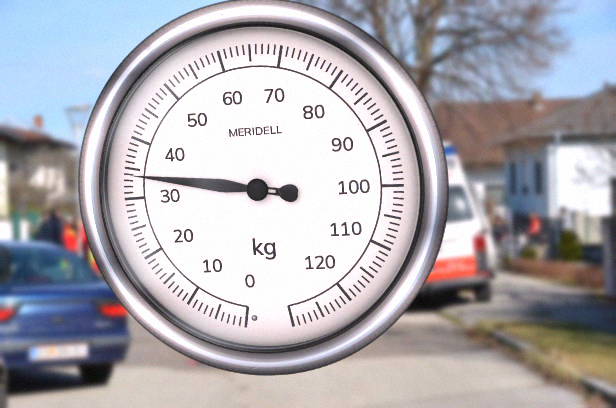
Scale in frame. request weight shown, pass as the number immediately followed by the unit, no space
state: 34kg
